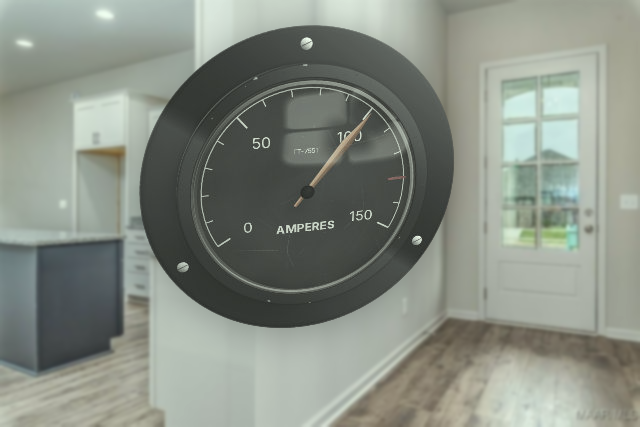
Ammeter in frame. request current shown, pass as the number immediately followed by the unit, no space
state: 100A
